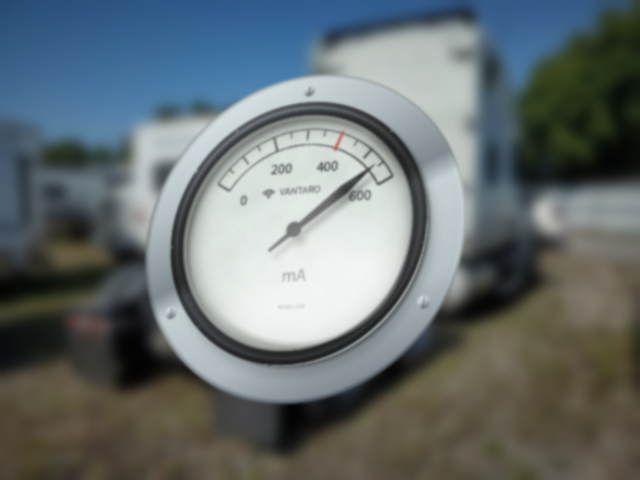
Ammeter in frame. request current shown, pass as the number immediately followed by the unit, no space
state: 550mA
